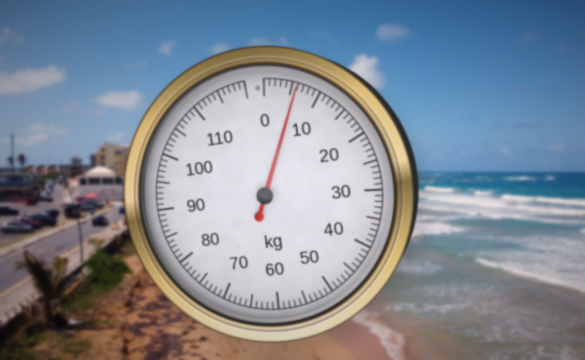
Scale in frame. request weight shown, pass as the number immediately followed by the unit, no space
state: 6kg
